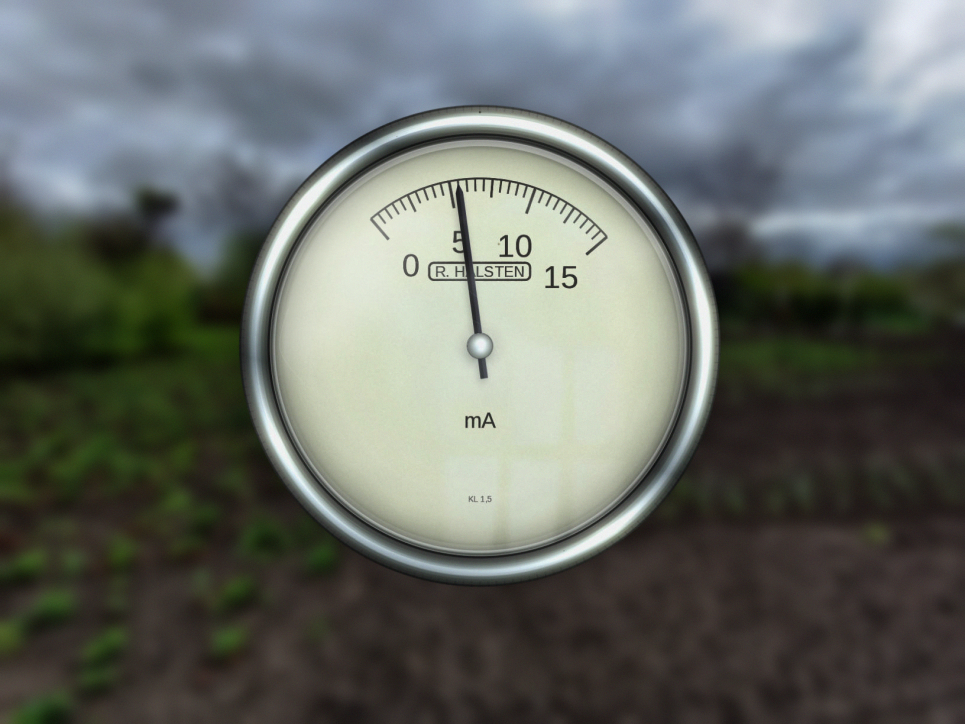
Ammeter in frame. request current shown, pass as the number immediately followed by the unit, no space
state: 5.5mA
